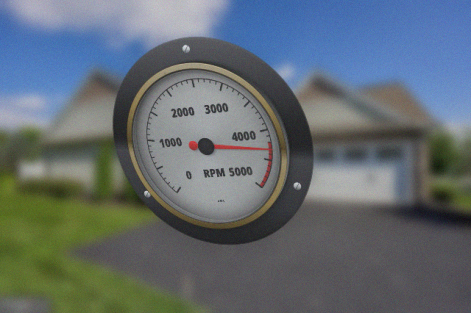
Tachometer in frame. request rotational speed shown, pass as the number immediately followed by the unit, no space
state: 4300rpm
